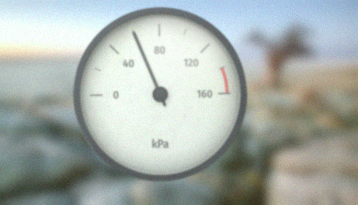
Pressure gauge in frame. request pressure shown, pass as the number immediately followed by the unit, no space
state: 60kPa
